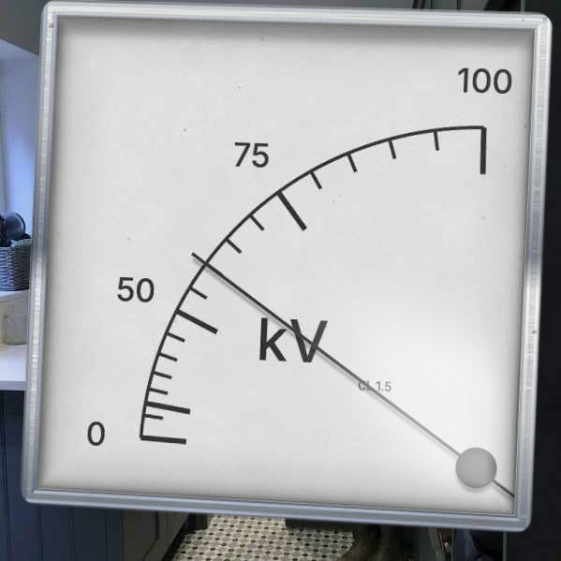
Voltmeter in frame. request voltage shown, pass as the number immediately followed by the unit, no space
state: 60kV
